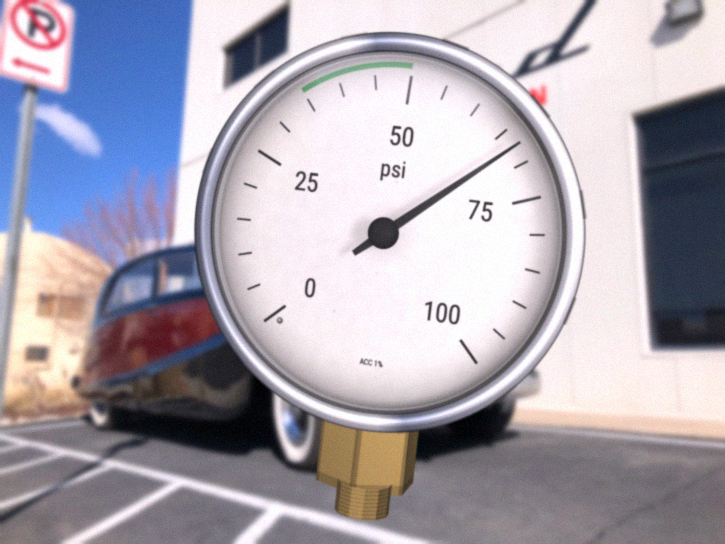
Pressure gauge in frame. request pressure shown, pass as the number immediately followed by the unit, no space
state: 67.5psi
